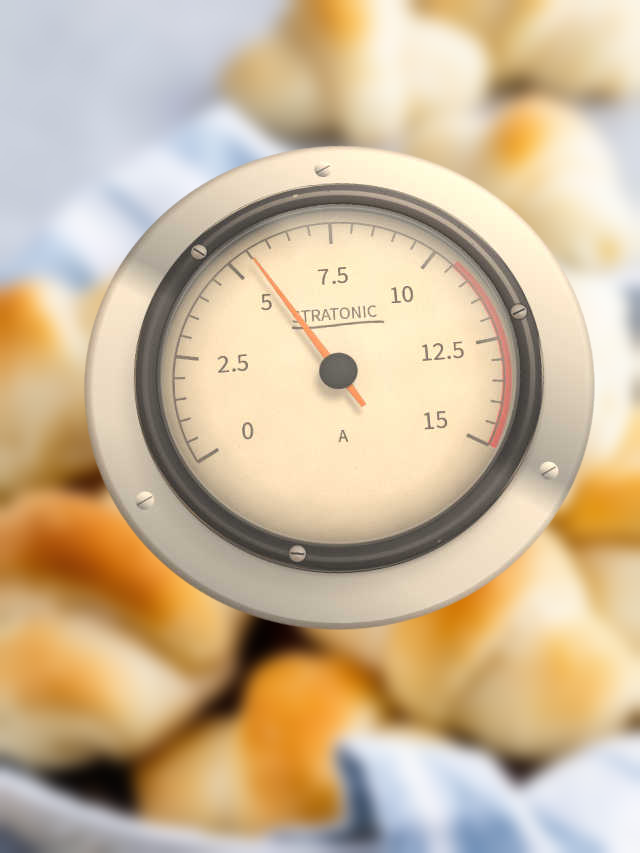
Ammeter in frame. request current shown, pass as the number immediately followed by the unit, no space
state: 5.5A
